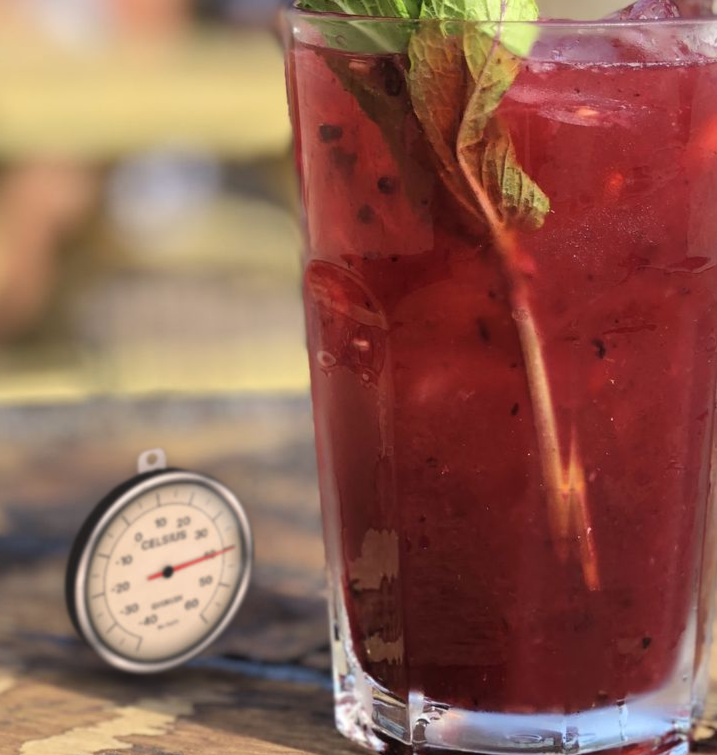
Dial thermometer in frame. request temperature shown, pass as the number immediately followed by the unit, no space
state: 40°C
